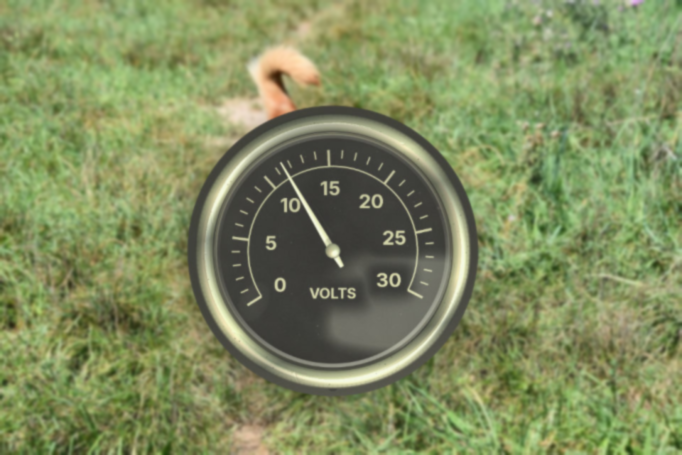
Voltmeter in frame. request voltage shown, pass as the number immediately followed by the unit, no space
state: 11.5V
